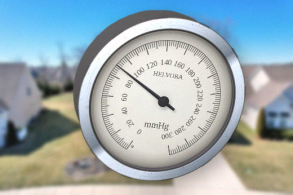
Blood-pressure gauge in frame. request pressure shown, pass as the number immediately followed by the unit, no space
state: 90mmHg
